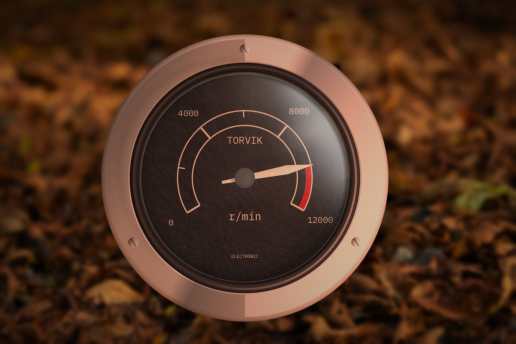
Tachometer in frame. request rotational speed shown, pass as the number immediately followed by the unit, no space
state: 10000rpm
